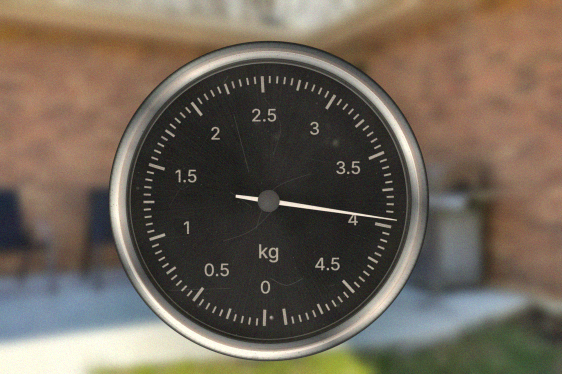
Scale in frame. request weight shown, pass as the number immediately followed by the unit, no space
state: 3.95kg
